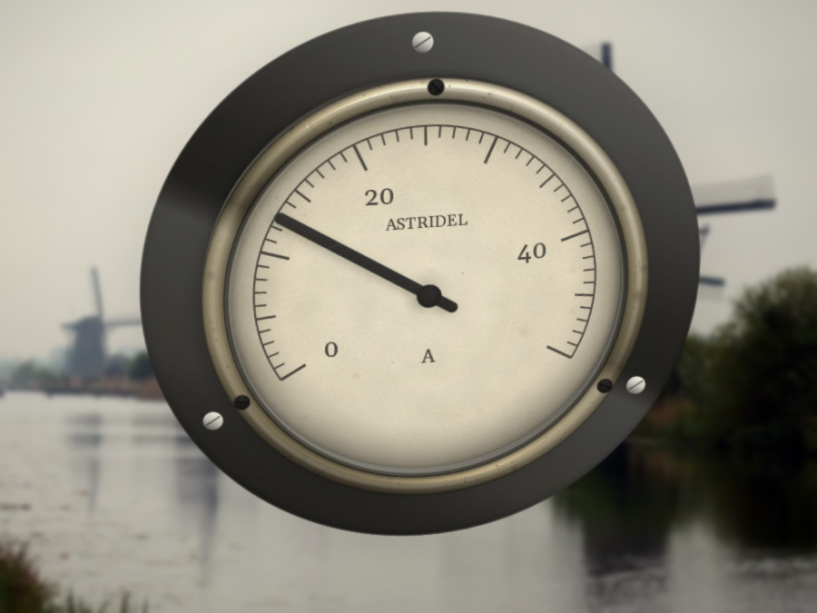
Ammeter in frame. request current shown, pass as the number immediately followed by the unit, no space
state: 13A
